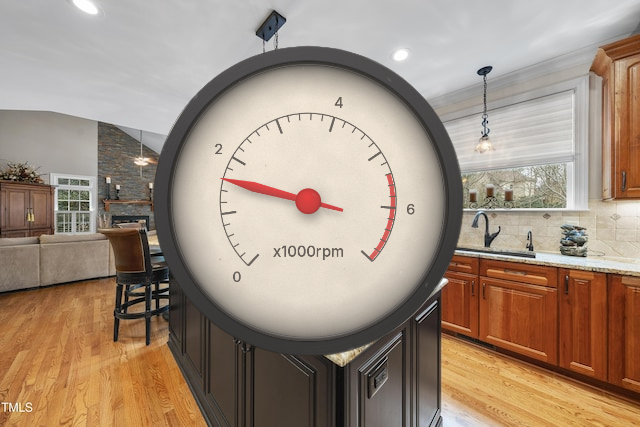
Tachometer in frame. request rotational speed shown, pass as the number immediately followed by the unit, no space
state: 1600rpm
